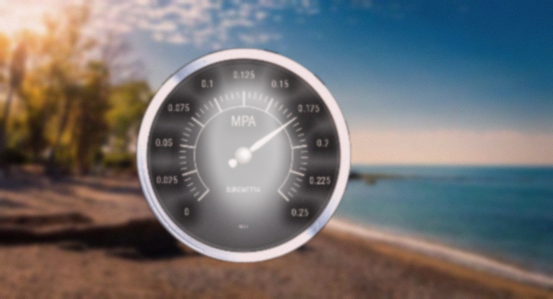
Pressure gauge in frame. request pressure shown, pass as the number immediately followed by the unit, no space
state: 0.175MPa
